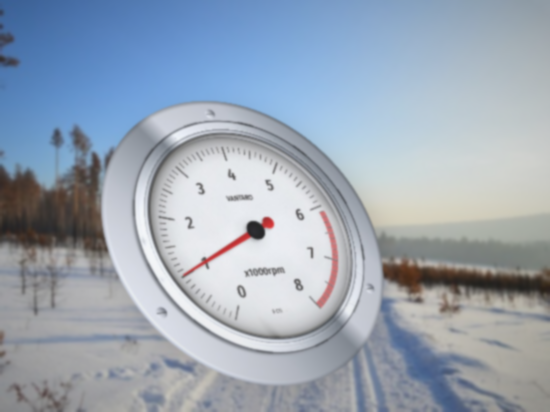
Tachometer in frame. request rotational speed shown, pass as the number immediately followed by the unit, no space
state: 1000rpm
